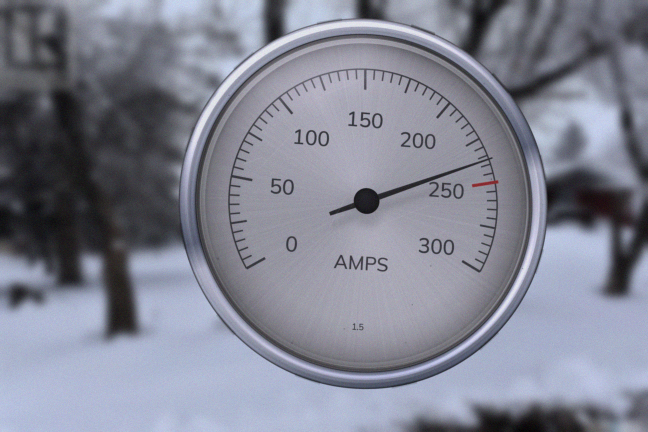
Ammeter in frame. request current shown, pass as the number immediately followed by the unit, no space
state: 237.5A
